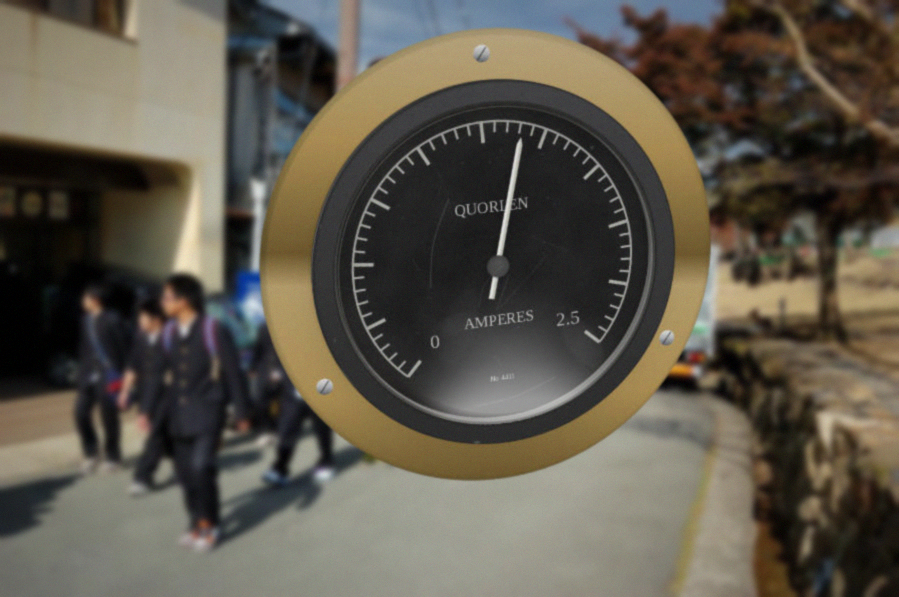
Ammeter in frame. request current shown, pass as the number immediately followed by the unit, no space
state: 1.4A
